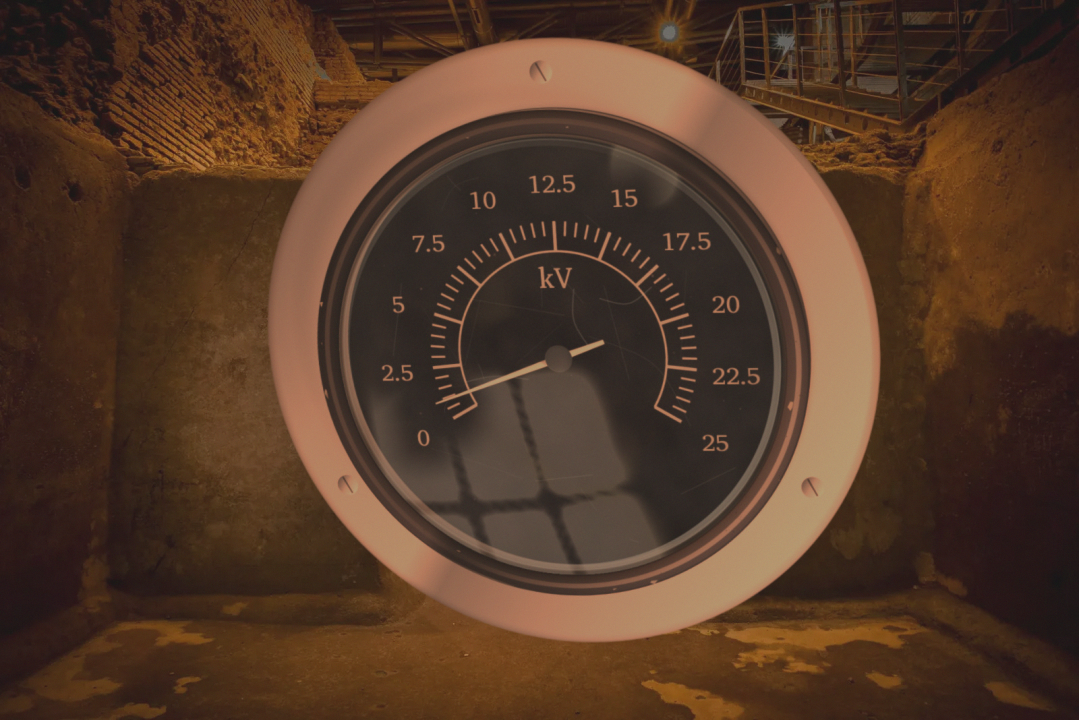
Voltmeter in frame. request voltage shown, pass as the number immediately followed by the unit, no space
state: 1kV
